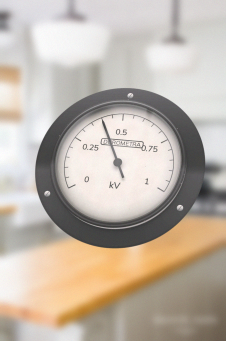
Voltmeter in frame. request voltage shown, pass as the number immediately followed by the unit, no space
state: 0.4kV
